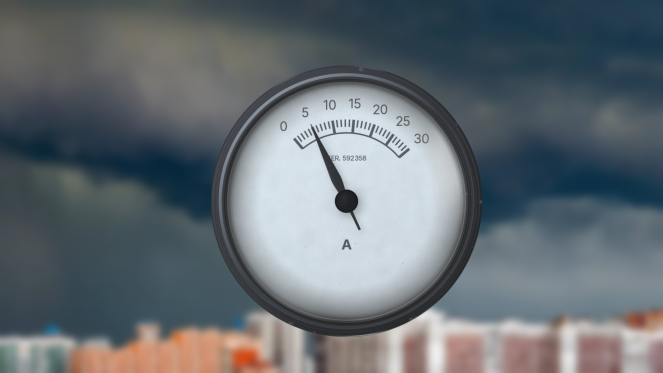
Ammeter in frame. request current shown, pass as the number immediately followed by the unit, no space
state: 5A
